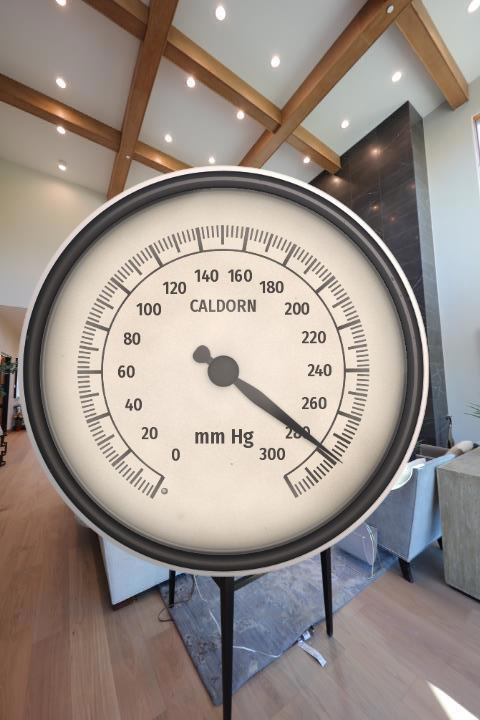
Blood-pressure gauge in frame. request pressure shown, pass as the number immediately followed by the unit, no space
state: 278mmHg
